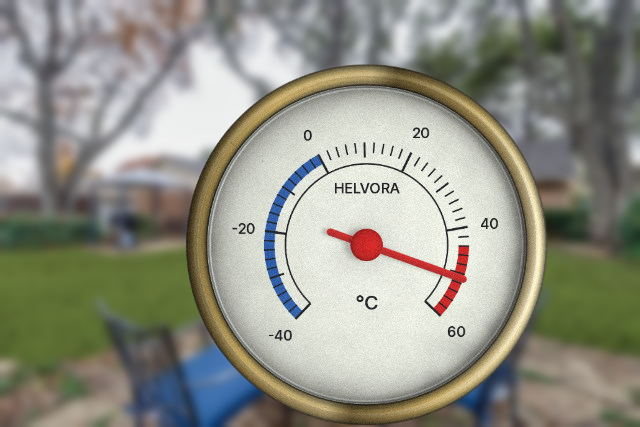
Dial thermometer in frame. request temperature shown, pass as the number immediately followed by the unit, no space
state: 51°C
